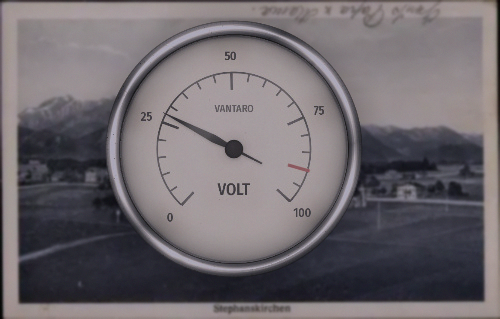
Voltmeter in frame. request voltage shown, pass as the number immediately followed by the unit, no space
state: 27.5V
